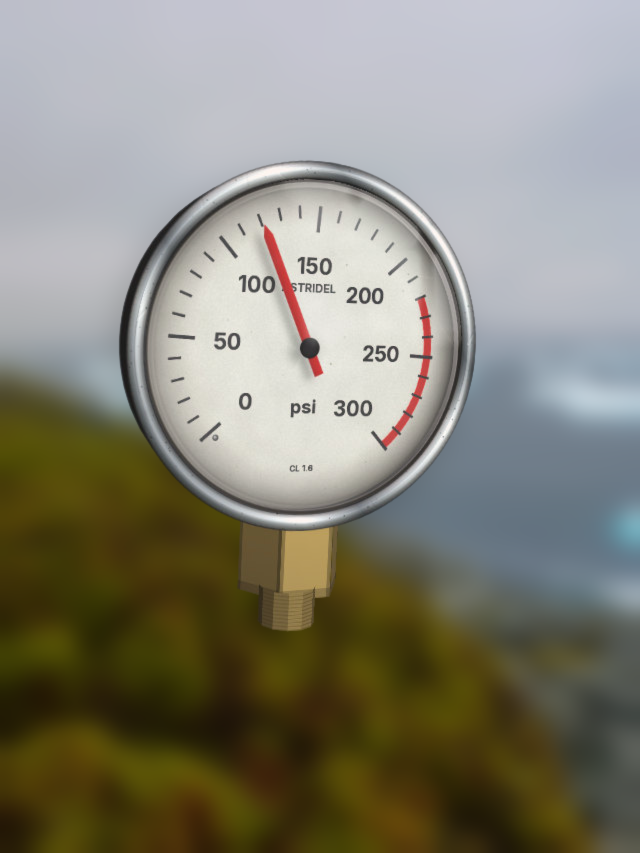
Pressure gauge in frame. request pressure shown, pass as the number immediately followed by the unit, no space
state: 120psi
